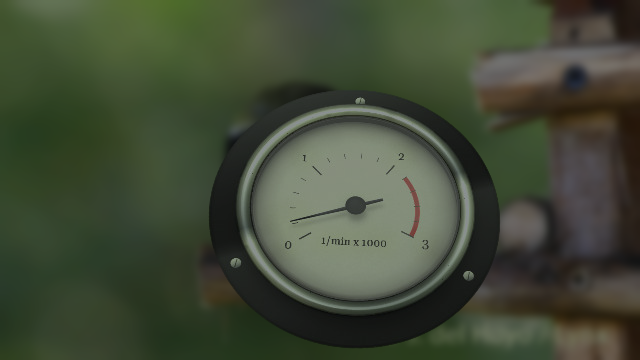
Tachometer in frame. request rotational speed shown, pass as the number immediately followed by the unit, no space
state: 200rpm
